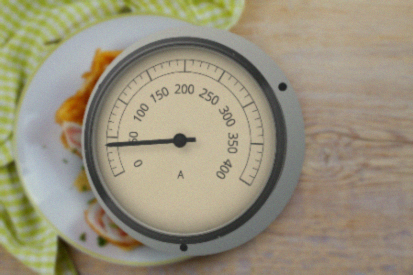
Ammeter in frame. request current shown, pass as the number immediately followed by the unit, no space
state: 40A
